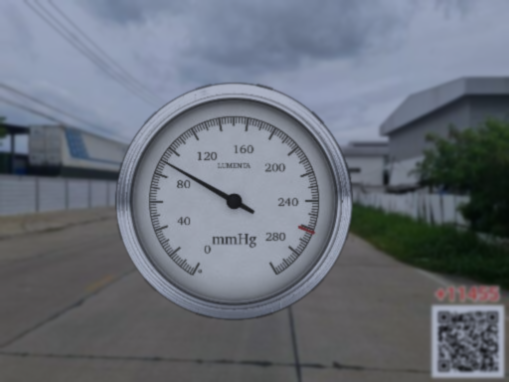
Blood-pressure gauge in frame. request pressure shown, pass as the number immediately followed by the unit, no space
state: 90mmHg
